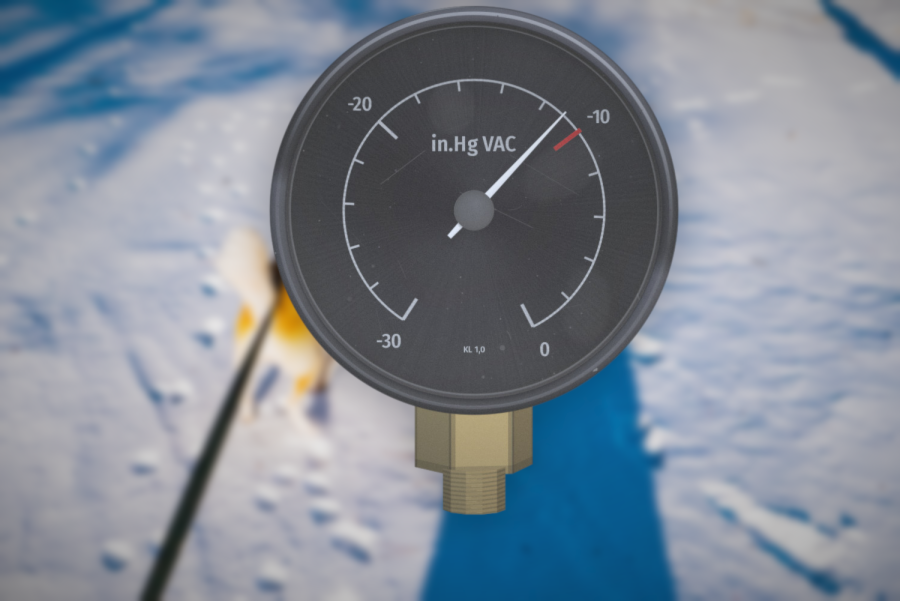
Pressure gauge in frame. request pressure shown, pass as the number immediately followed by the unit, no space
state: -11inHg
